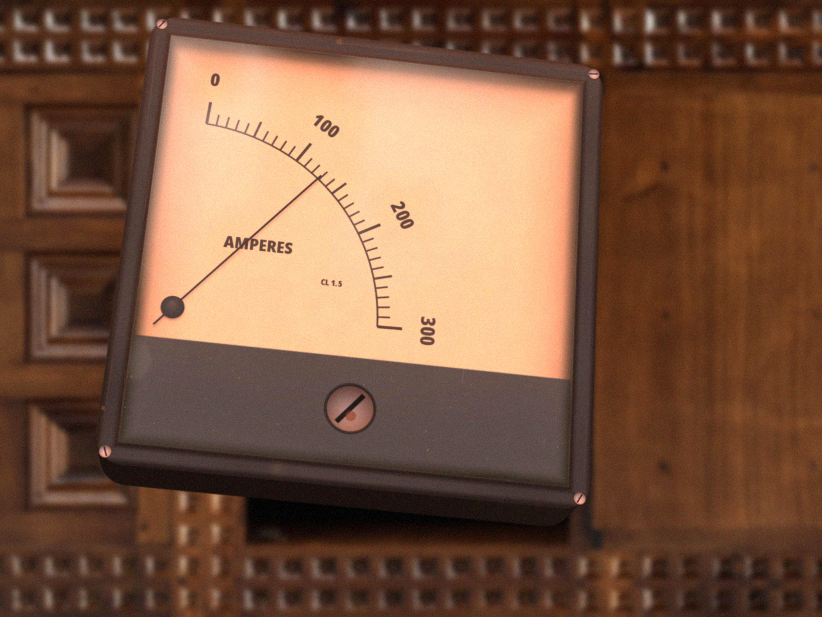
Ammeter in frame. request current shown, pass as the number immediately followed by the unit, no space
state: 130A
